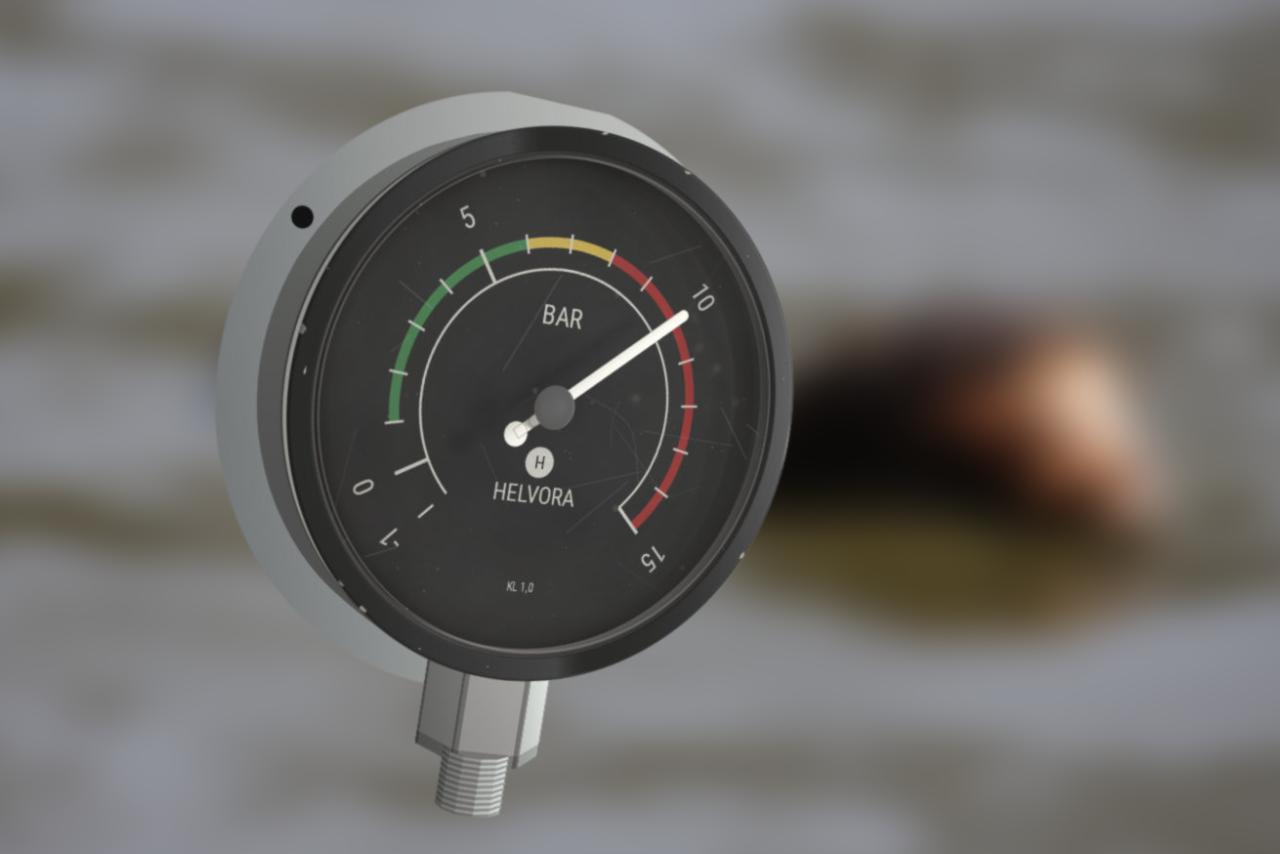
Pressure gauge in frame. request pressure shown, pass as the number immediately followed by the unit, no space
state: 10bar
